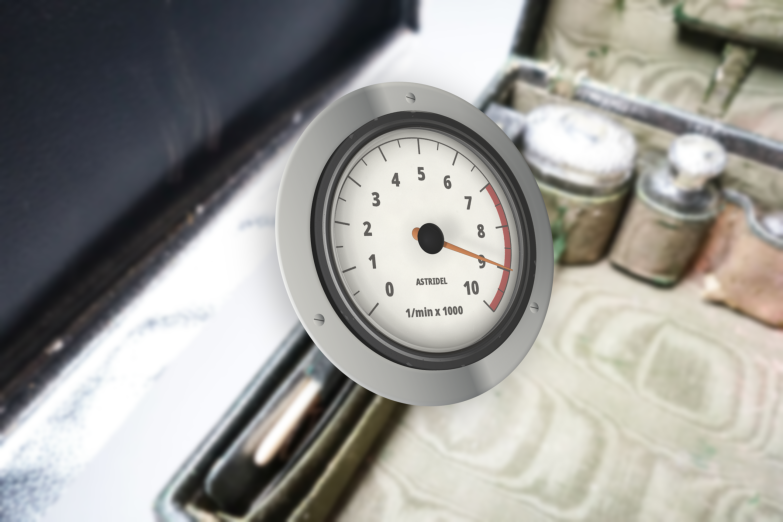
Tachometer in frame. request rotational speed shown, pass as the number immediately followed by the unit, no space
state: 9000rpm
